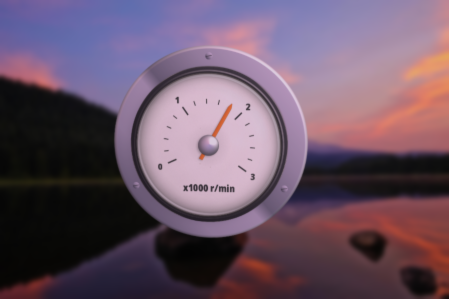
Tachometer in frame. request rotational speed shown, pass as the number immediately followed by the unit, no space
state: 1800rpm
